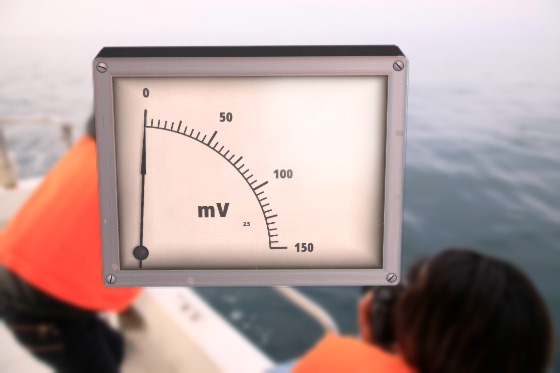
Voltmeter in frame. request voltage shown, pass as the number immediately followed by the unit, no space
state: 0mV
